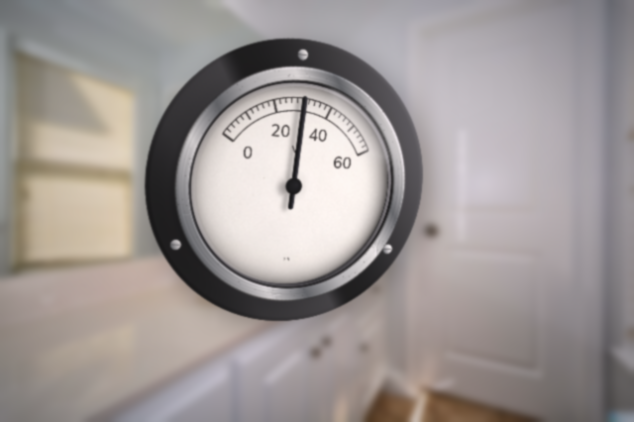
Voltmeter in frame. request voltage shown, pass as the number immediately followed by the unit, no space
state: 30V
